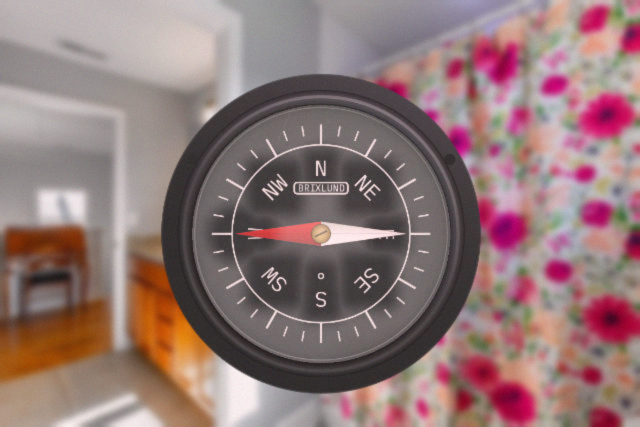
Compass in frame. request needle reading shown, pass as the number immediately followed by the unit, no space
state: 270°
